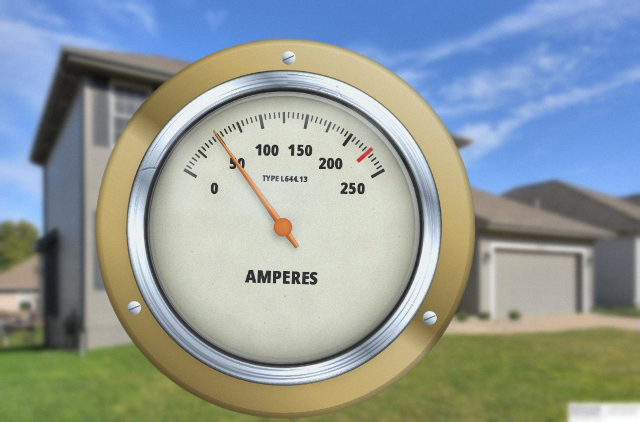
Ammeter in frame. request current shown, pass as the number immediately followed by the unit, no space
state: 50A
